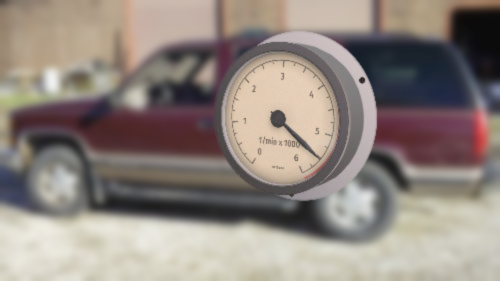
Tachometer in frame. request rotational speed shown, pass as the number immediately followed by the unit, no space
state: 5500rpm
